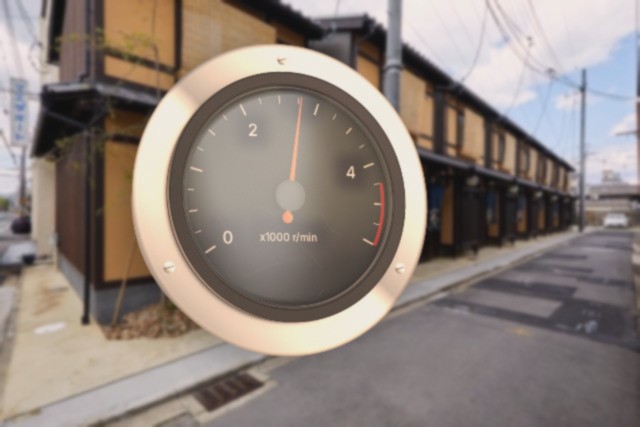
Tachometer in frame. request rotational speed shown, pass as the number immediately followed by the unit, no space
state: 2750rpm
